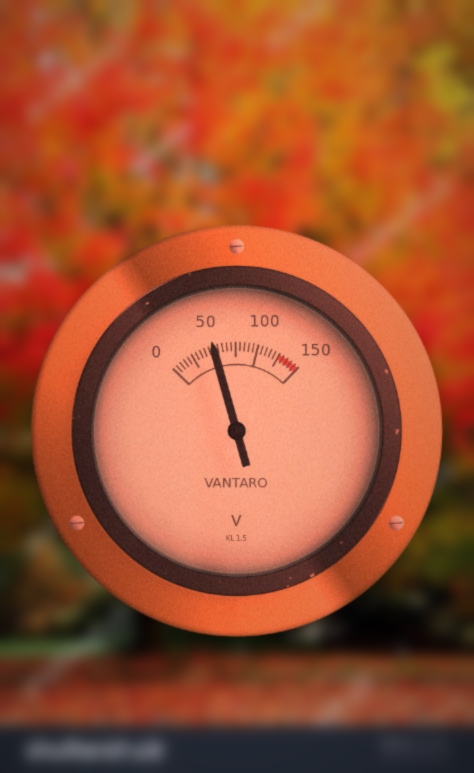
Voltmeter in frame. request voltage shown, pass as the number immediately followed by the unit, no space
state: 50V
